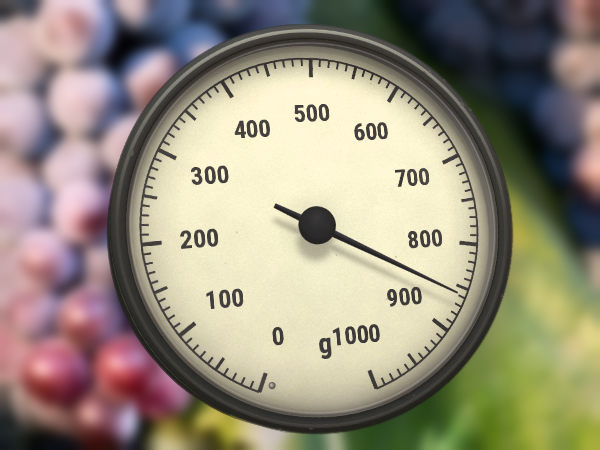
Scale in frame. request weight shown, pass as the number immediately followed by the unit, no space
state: 860g
